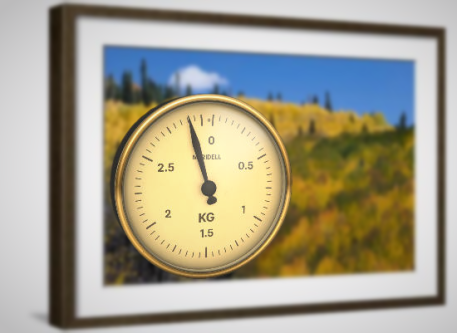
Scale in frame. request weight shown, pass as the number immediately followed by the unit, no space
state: 2.9kg
